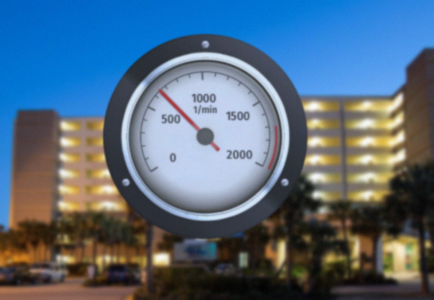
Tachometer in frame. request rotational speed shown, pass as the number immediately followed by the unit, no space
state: 650rpm
